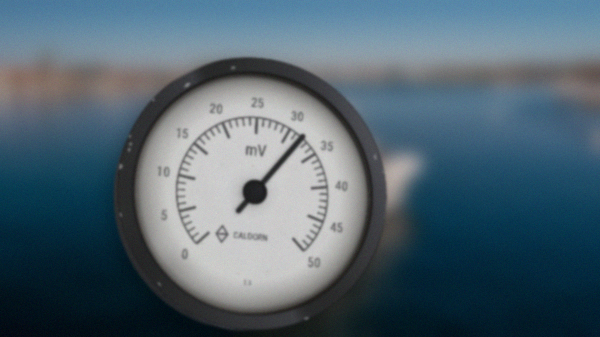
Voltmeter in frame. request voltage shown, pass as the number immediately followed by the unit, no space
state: 32mV
